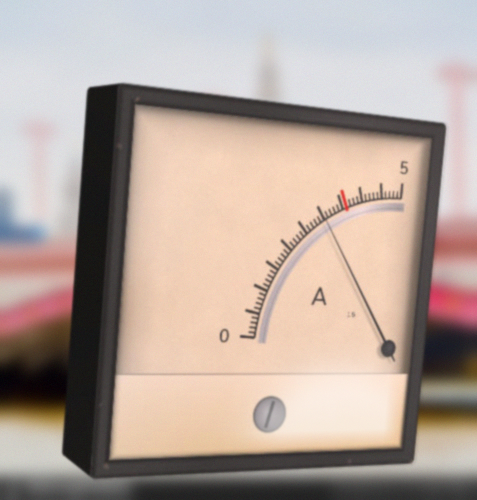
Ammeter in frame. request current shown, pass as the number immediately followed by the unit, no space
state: 3A
